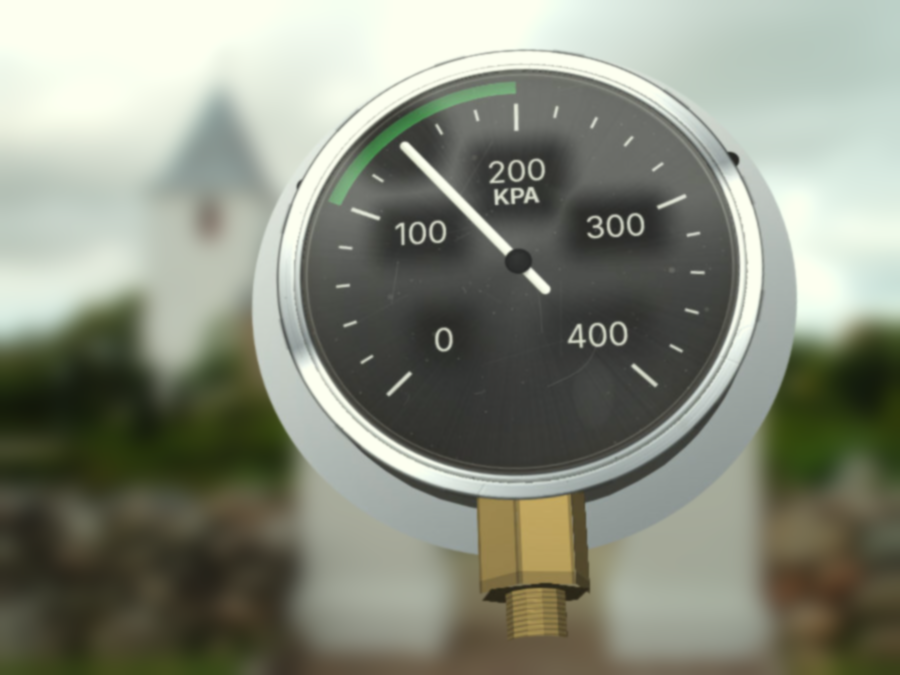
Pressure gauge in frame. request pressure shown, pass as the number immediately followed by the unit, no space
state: 140kPa
